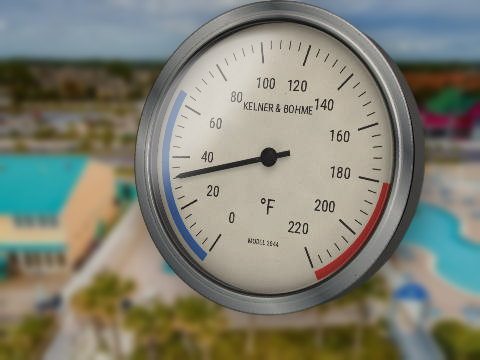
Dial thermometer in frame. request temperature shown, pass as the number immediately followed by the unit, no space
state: 32°F
